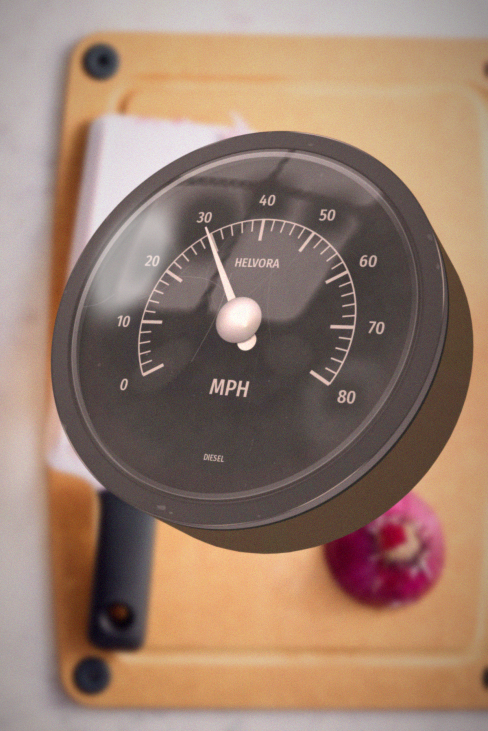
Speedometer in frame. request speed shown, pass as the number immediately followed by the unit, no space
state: 30mph
